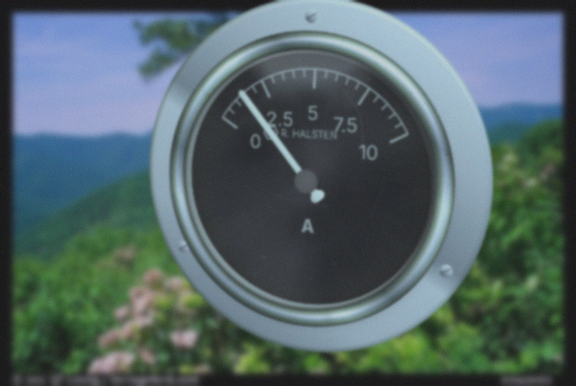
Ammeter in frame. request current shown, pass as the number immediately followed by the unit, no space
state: 1.5A
